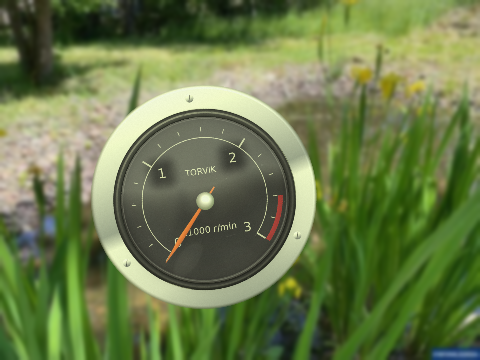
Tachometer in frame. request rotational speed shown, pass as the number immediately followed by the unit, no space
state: 0rpm
